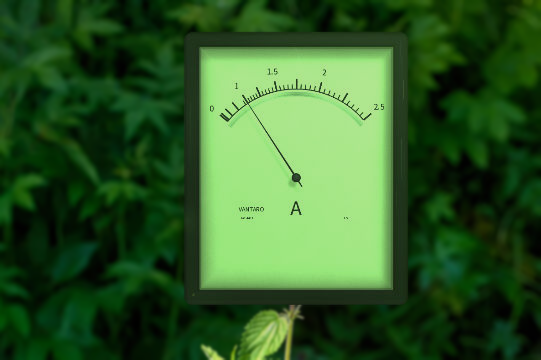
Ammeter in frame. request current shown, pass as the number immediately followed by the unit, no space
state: 1A
